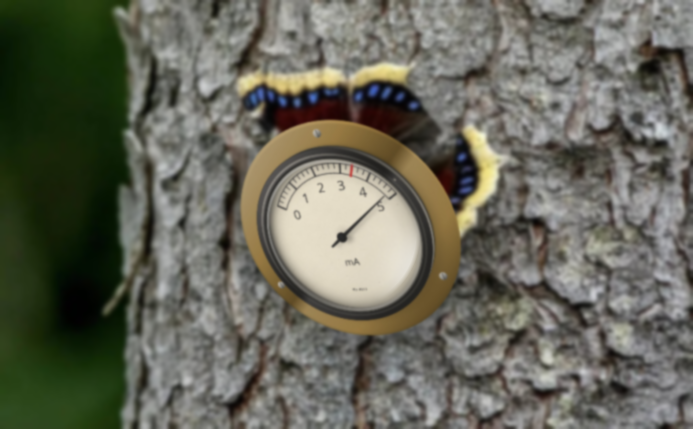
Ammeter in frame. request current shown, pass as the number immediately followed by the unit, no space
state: 4.8mA
